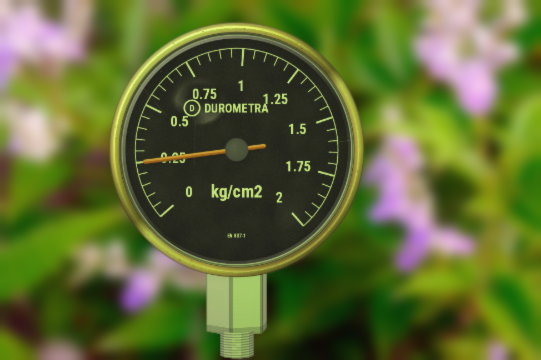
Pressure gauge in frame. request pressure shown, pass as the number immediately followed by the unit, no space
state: 0.25kg/cm²
